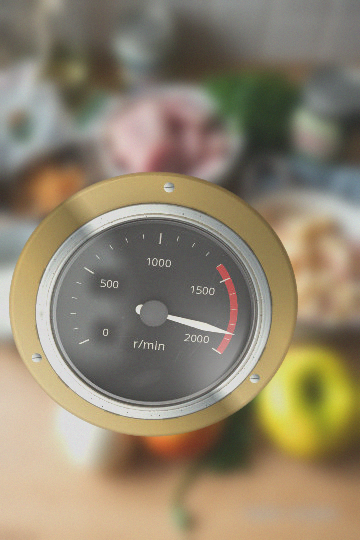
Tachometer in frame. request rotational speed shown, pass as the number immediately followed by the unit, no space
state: 1850rpm
